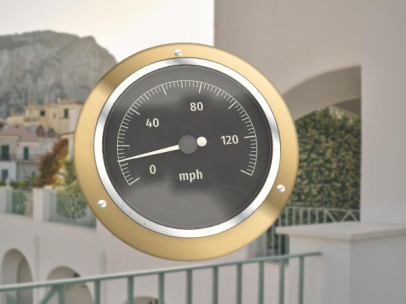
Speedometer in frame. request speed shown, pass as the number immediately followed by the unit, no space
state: 12mph
